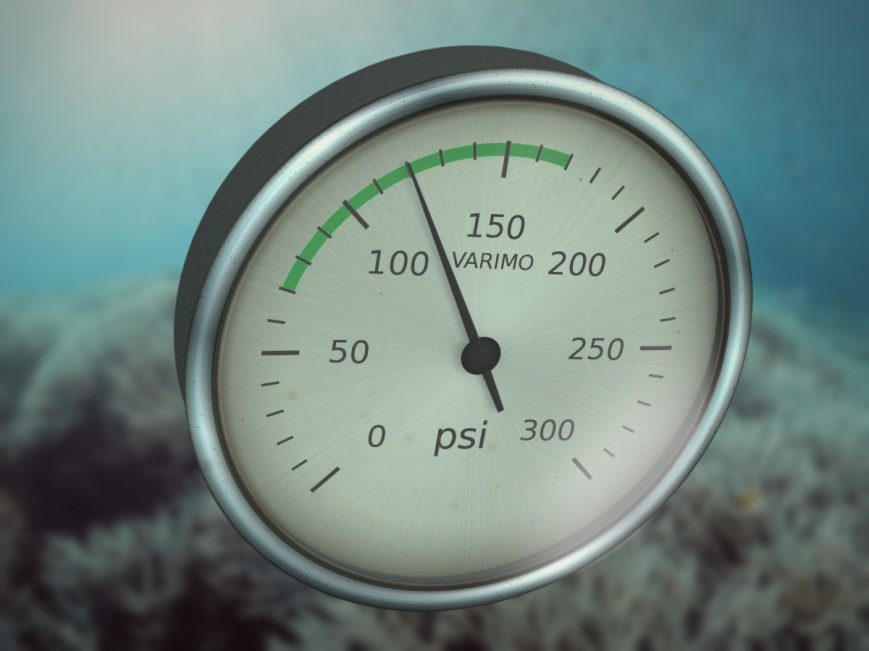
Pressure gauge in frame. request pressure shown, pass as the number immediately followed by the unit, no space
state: 120psi
